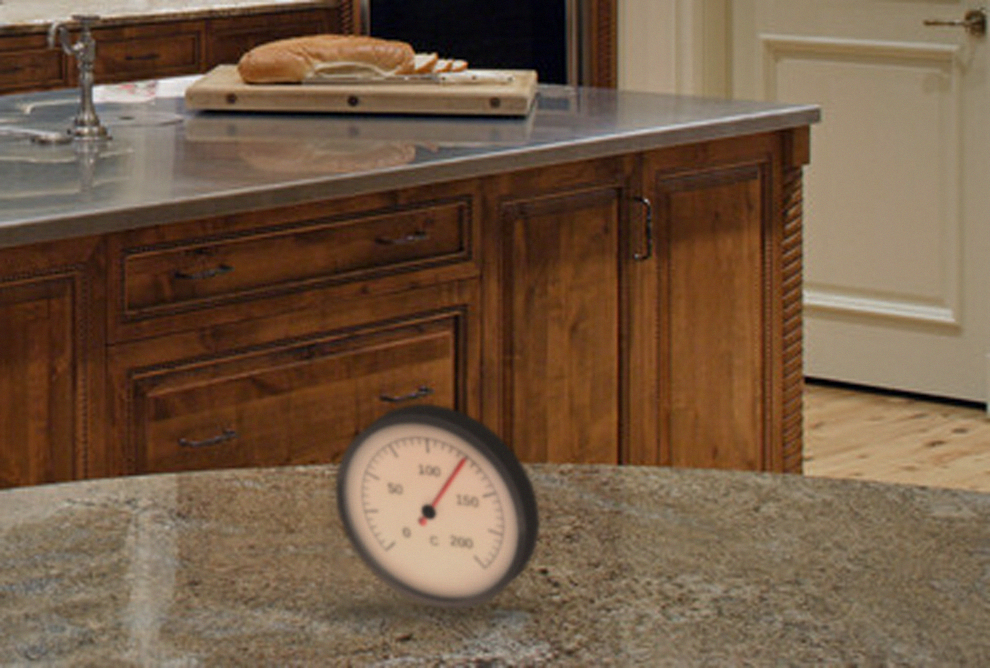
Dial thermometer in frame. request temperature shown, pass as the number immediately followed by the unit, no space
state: 125°C
